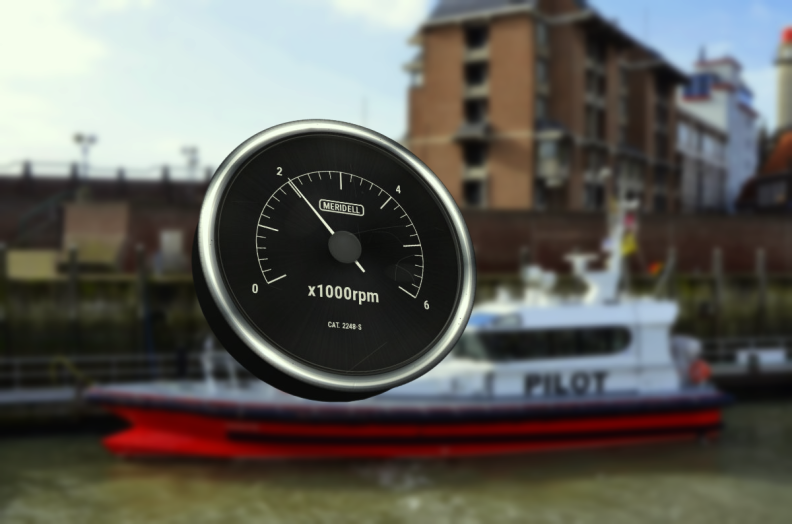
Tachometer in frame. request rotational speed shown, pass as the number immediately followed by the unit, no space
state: 2000rpm
